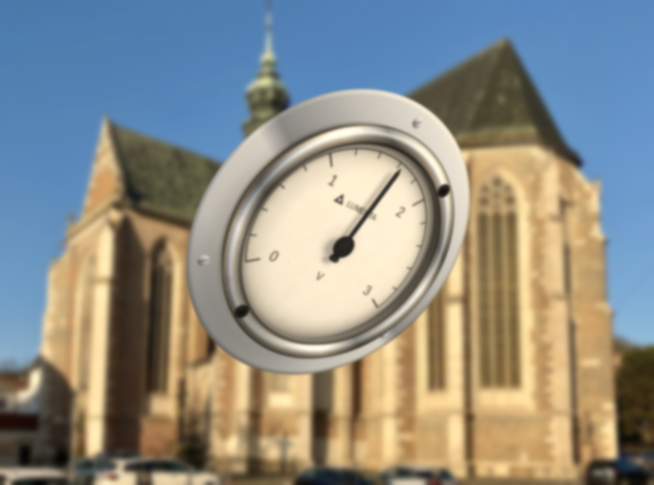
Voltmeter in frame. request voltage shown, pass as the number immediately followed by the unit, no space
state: 1.6V
